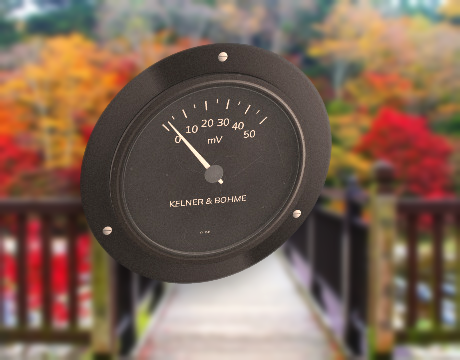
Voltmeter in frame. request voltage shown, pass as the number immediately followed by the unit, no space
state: 2.5mV
